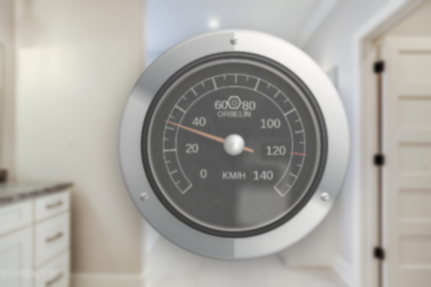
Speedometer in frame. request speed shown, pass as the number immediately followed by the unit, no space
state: 32.5km/h
